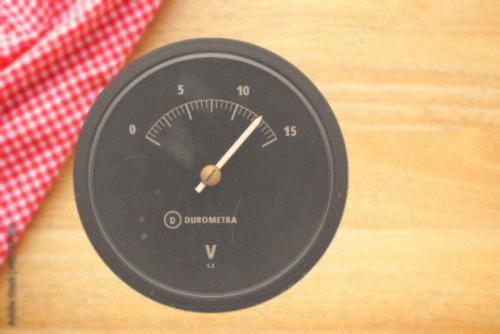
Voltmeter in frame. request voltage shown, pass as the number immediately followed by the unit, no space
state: 12.5V
